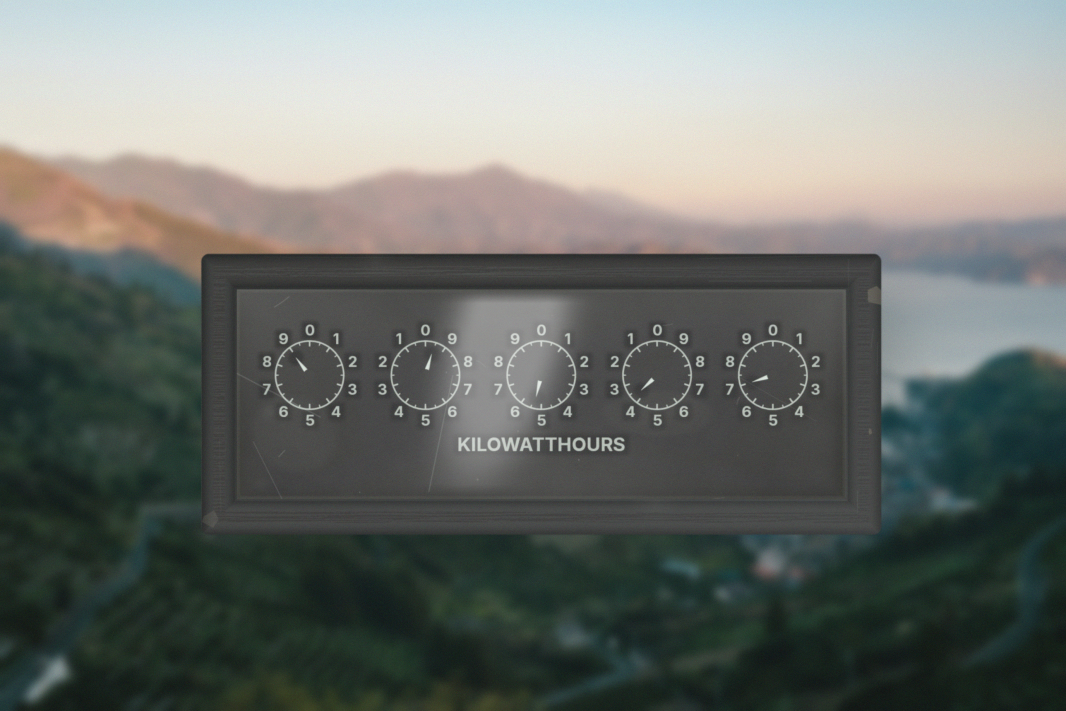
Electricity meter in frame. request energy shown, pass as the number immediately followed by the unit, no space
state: 89537kWh
